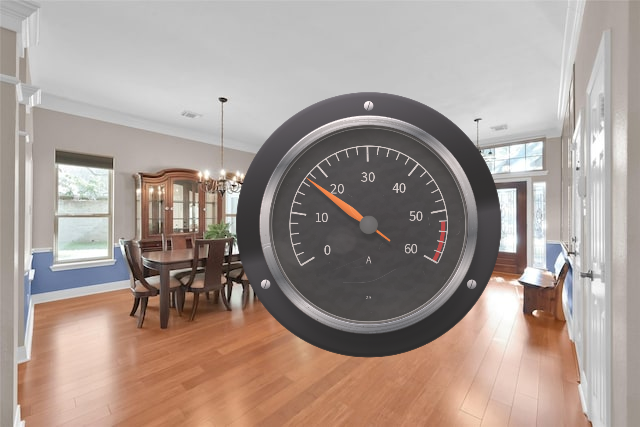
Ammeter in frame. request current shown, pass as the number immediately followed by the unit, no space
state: 17A
